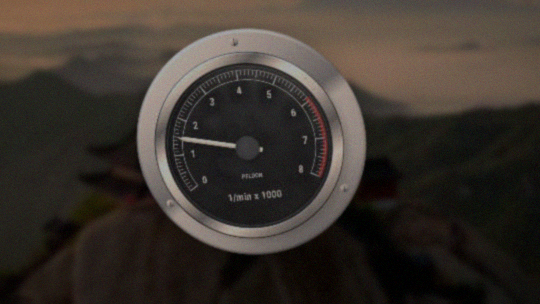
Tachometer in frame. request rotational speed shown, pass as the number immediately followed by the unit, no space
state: 1500rpm
